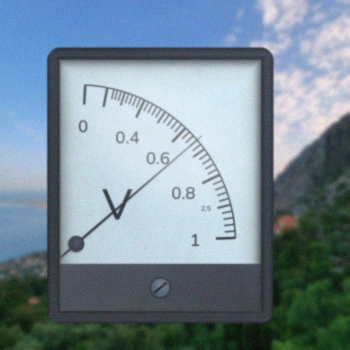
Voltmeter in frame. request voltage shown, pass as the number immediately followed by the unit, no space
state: 0.66V
